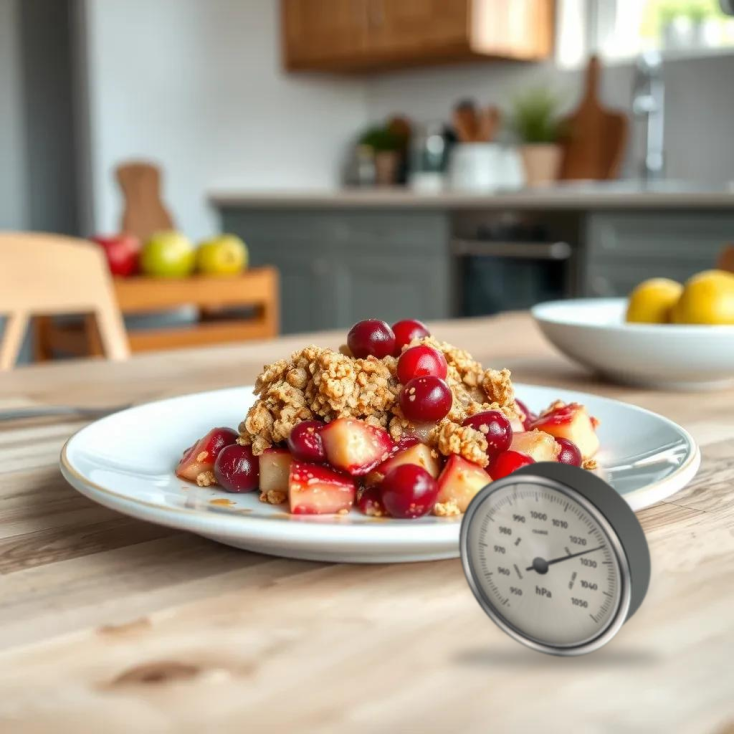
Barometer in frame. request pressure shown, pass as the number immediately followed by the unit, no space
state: 1025hPa
